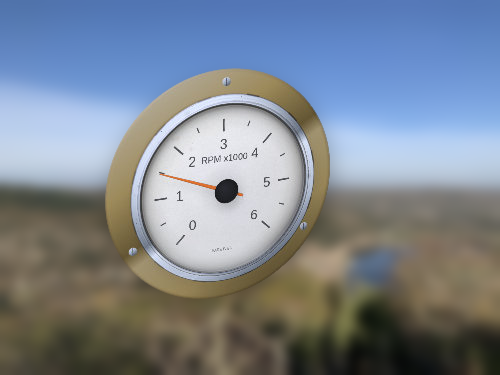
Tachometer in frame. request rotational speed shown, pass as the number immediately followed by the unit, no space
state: 1500rpm
